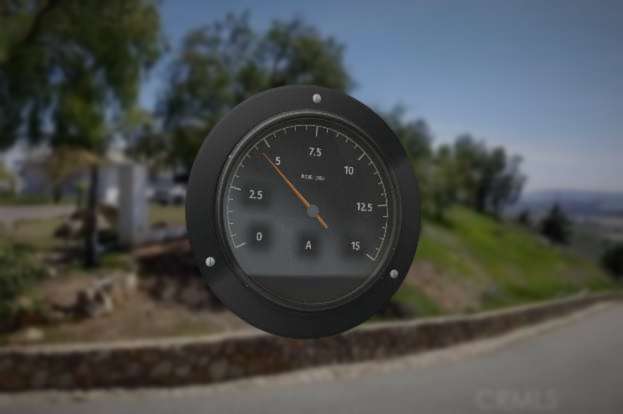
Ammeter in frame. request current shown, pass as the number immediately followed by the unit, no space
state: 4.5A
